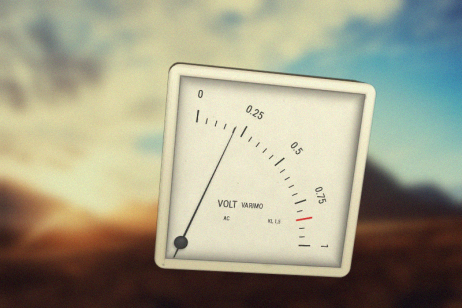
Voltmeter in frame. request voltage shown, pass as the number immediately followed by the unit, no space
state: 0.2V
